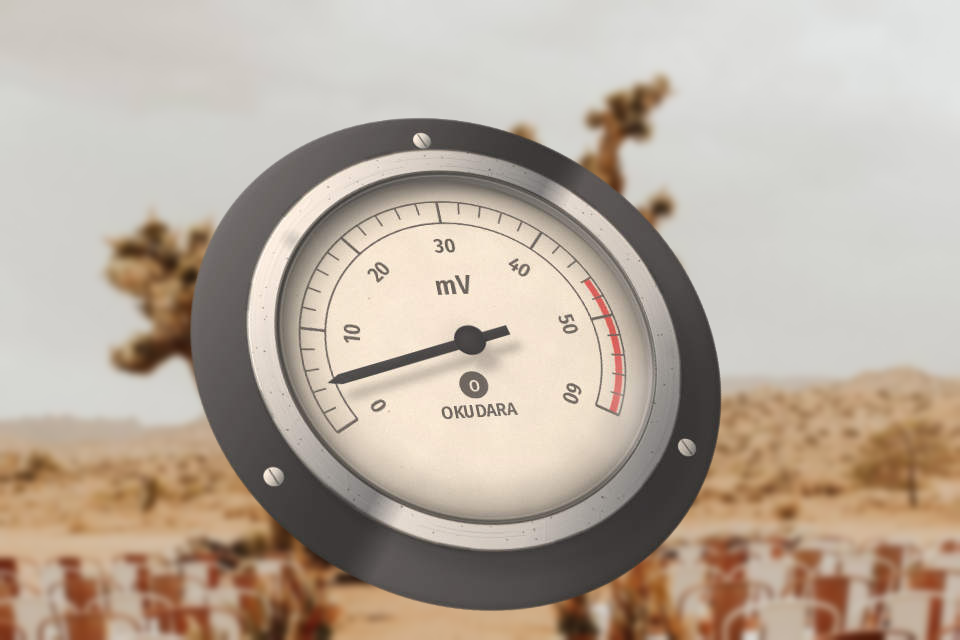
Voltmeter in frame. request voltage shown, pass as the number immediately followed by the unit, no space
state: 4mV
